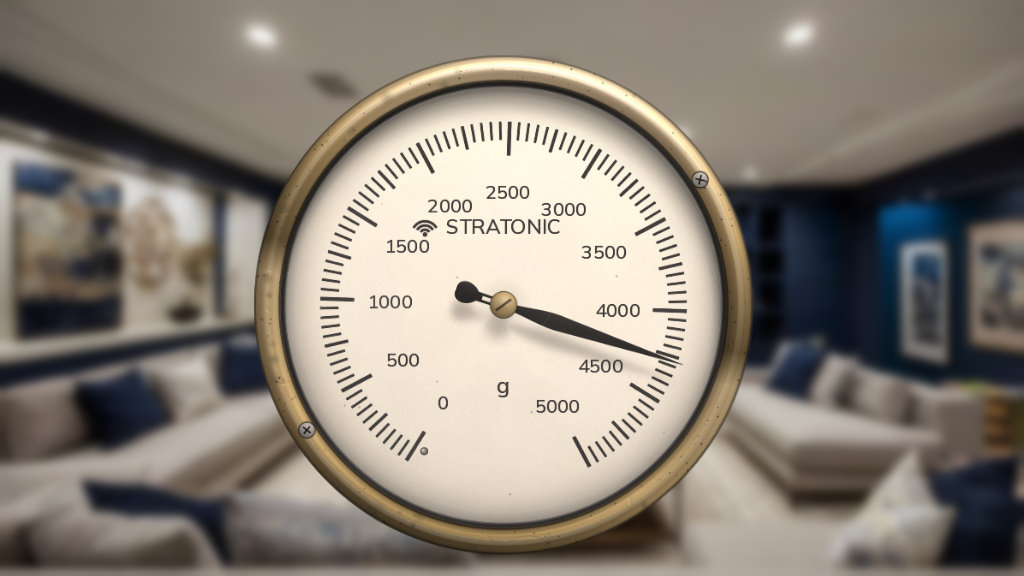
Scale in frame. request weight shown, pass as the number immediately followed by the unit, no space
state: 4275g
